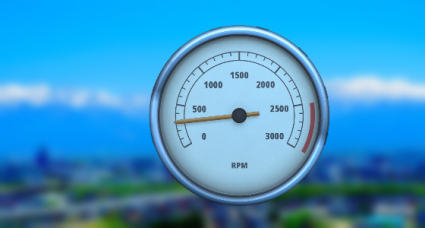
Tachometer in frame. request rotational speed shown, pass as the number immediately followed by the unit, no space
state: 300rpm
